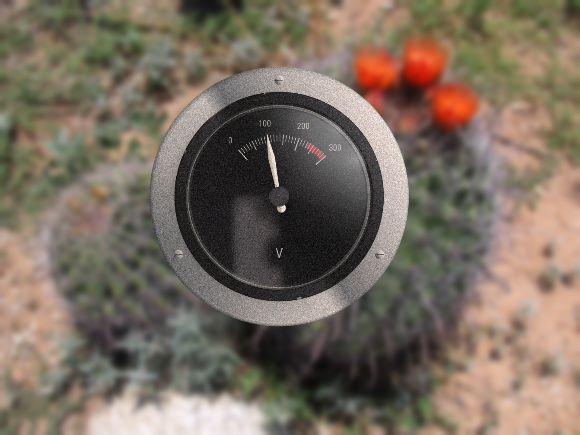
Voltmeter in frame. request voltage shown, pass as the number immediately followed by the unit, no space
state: 100V
